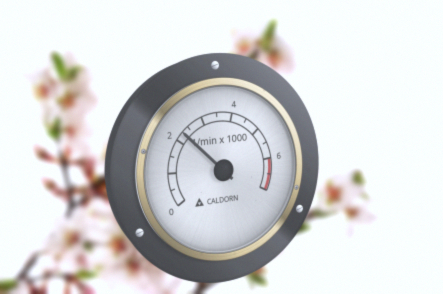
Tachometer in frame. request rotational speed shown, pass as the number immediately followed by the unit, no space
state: 2250rpm
